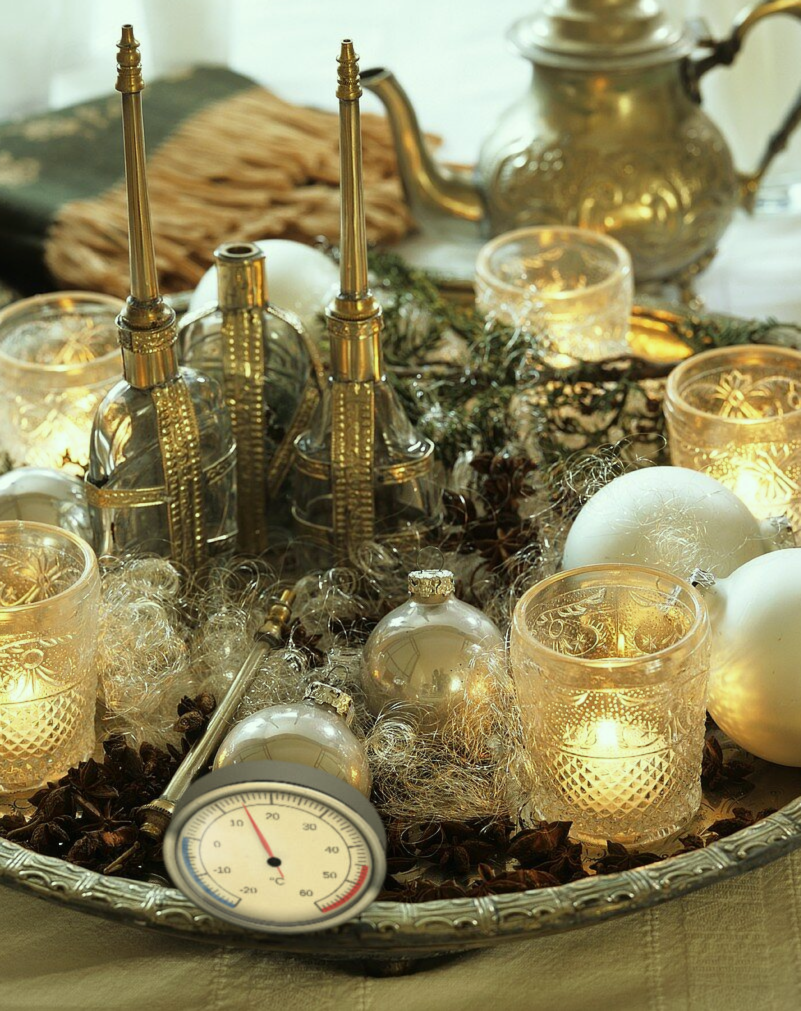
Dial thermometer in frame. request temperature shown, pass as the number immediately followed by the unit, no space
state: 15°C
